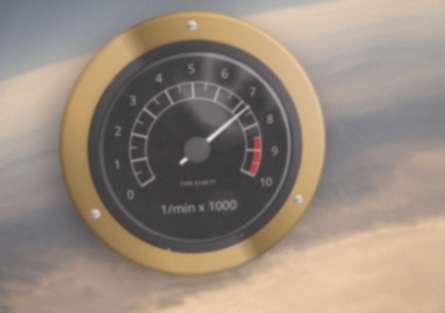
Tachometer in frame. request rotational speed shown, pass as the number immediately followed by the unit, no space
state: 7250rpm
